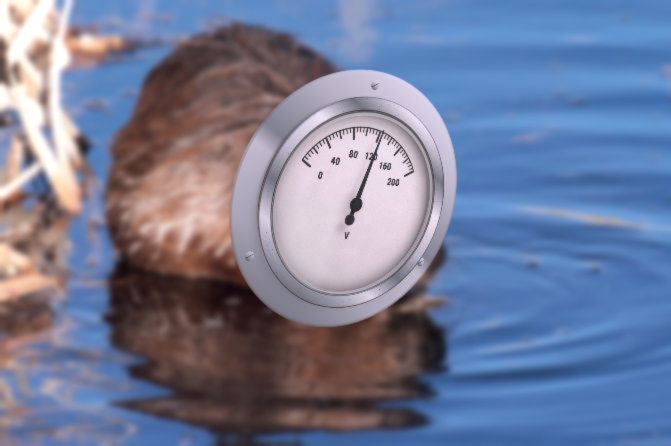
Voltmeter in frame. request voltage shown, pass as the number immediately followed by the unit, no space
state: 120V
